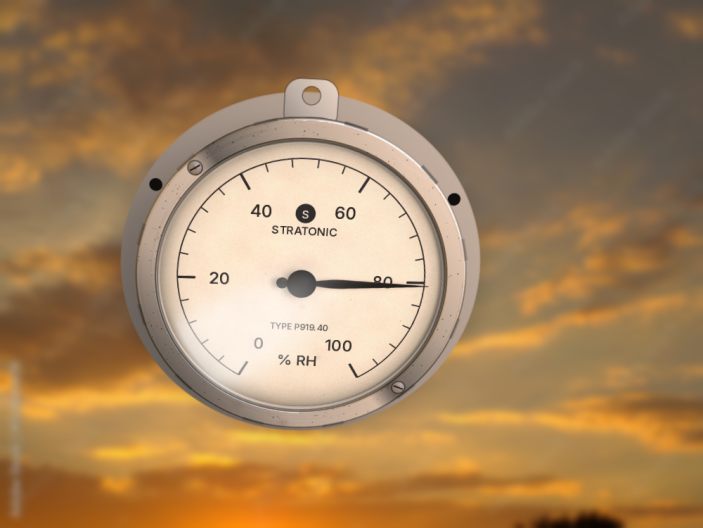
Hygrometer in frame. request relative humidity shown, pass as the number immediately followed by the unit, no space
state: 80%
